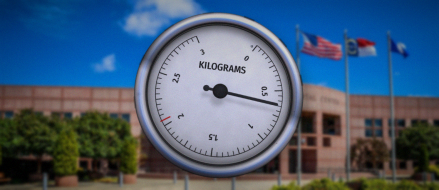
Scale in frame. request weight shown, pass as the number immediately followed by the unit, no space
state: 0.65kg
